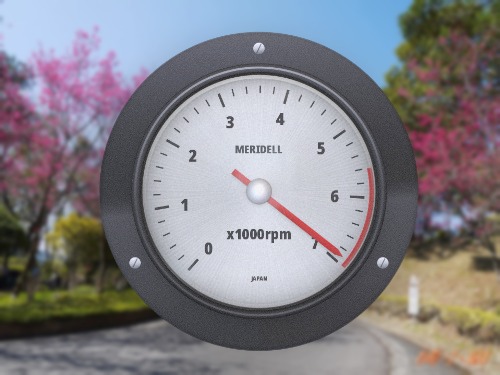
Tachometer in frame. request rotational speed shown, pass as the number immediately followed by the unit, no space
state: 6900rpm
